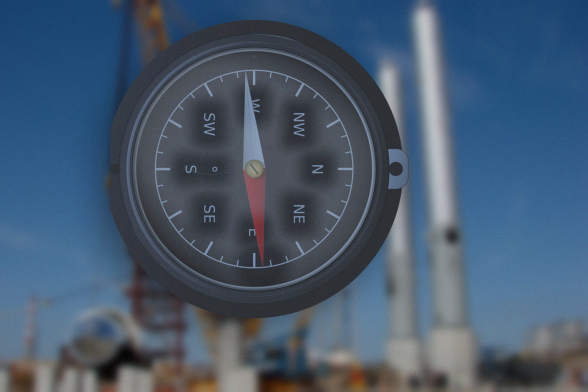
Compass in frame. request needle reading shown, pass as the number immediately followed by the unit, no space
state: 85°
